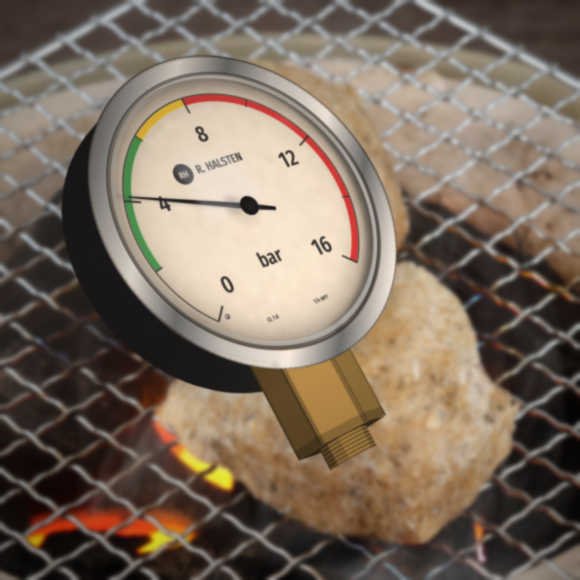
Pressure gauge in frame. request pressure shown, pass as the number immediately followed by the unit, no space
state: 4bar
